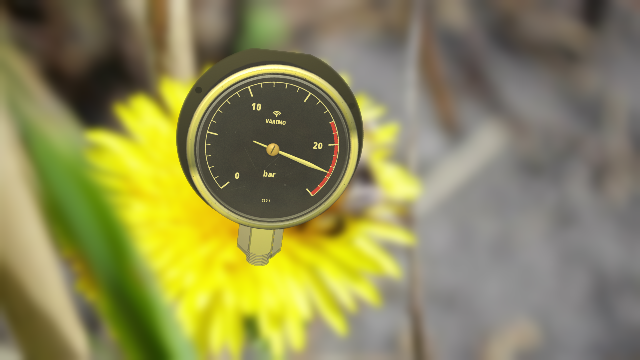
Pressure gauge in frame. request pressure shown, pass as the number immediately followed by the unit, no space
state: 22.5bar
